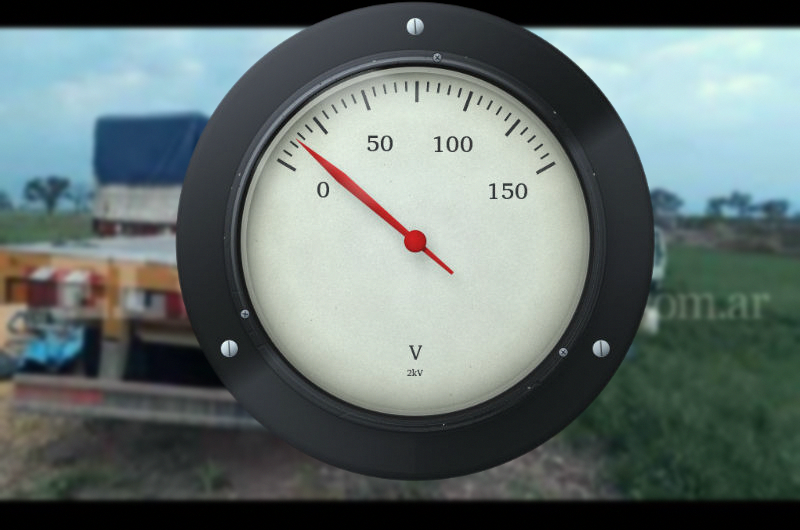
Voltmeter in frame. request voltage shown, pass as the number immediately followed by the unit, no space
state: 12.5V
